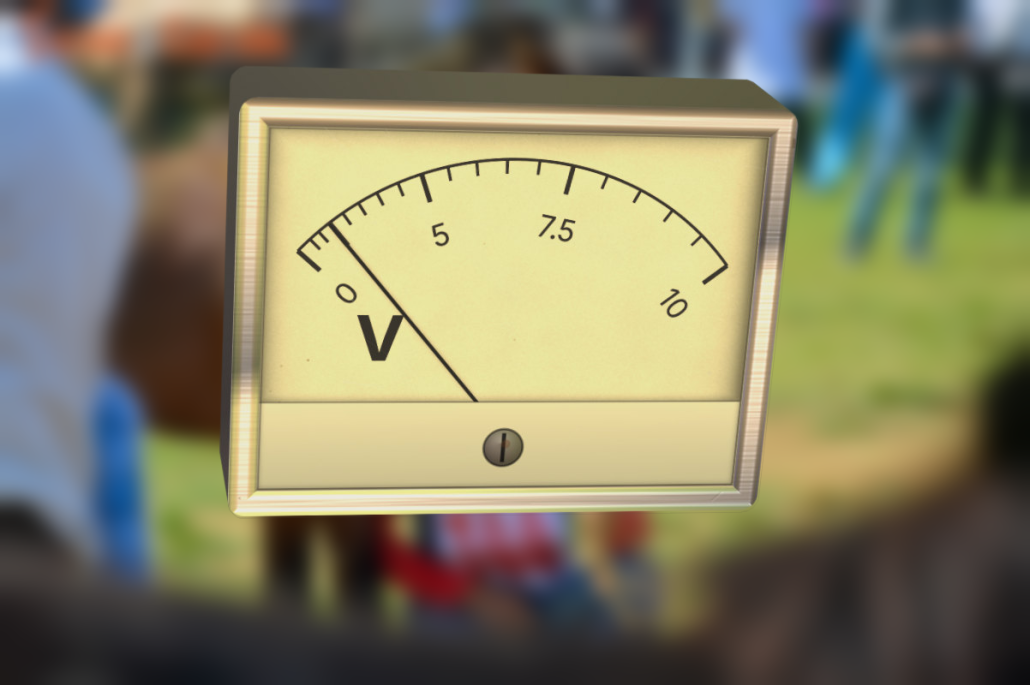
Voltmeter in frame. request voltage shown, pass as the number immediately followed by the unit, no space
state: 2.5V
